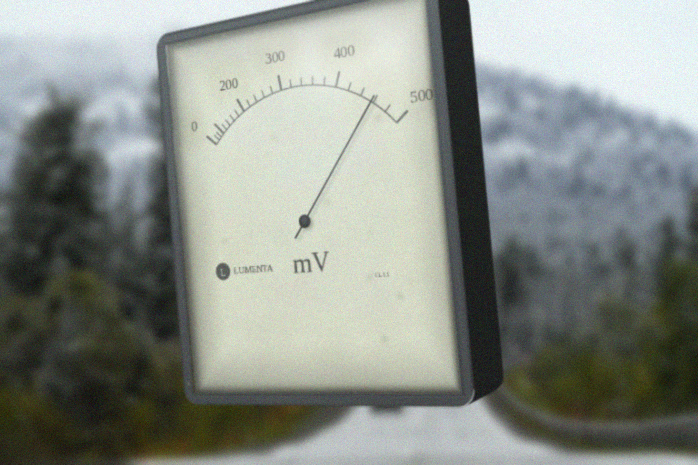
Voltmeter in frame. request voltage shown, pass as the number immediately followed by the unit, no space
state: 460mV
